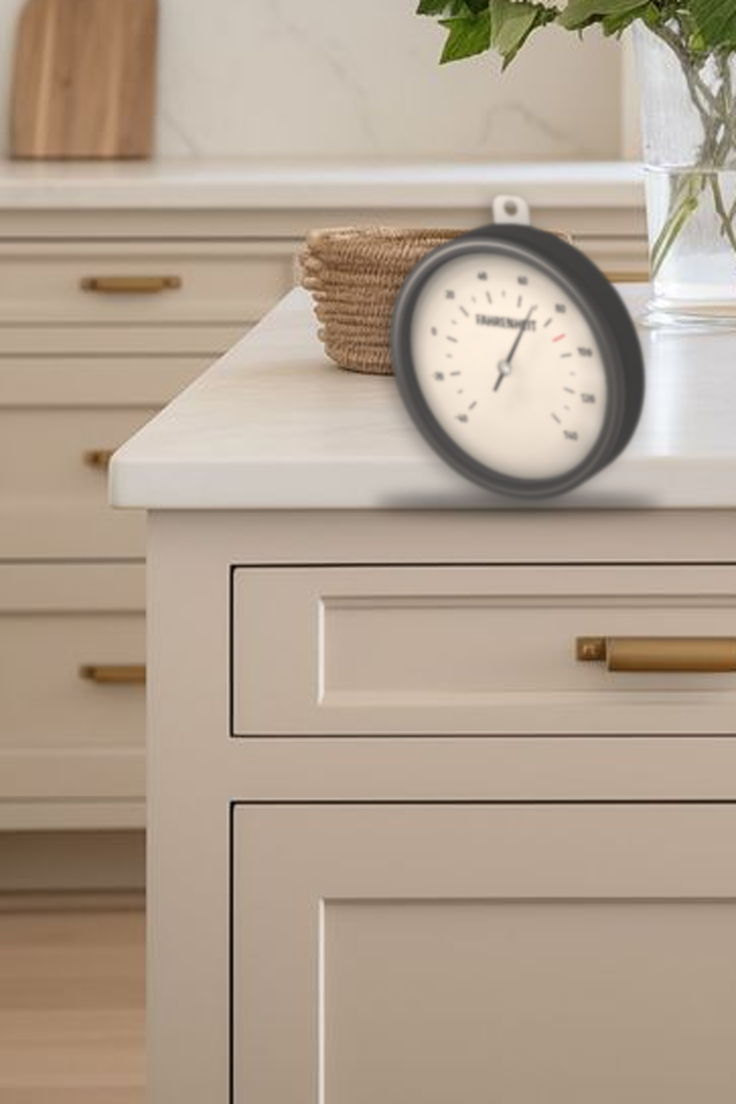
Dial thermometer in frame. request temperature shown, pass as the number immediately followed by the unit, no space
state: 70°F
